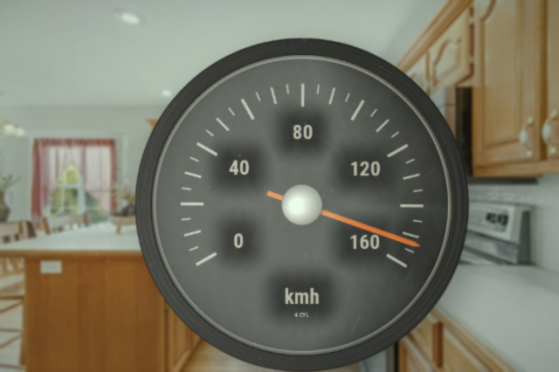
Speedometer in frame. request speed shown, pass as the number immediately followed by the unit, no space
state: 152.5km/h
